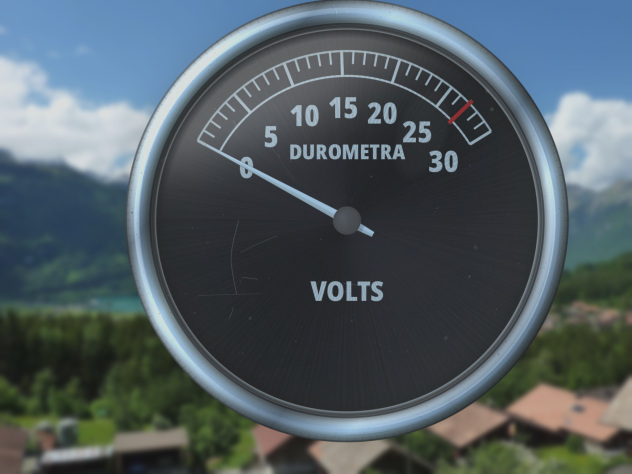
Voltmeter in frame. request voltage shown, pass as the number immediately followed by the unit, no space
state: 0V
